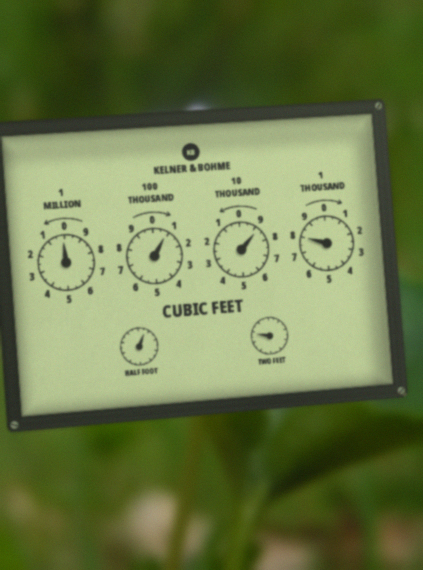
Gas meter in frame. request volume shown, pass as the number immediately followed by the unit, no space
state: 8800ft³
